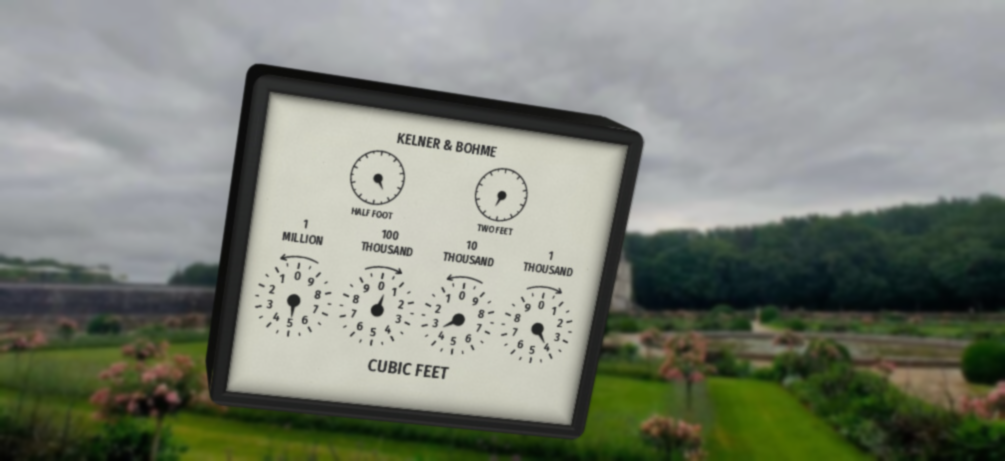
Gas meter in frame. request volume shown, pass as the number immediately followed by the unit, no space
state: 503400ft³
